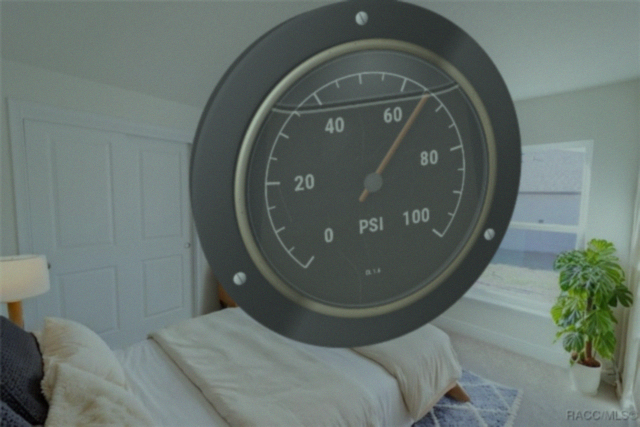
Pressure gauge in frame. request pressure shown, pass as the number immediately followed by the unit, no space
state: 65psi
